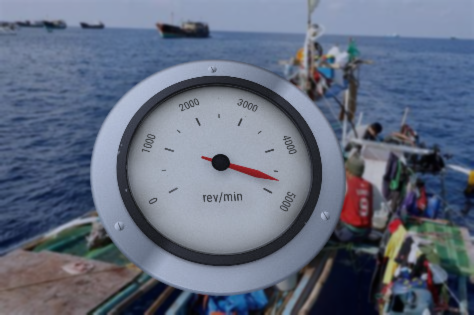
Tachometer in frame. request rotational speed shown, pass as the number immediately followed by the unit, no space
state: 4750rpm
